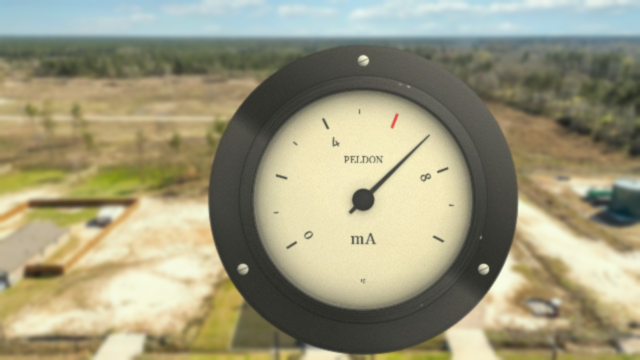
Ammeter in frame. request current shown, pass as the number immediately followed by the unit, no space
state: 7mA
